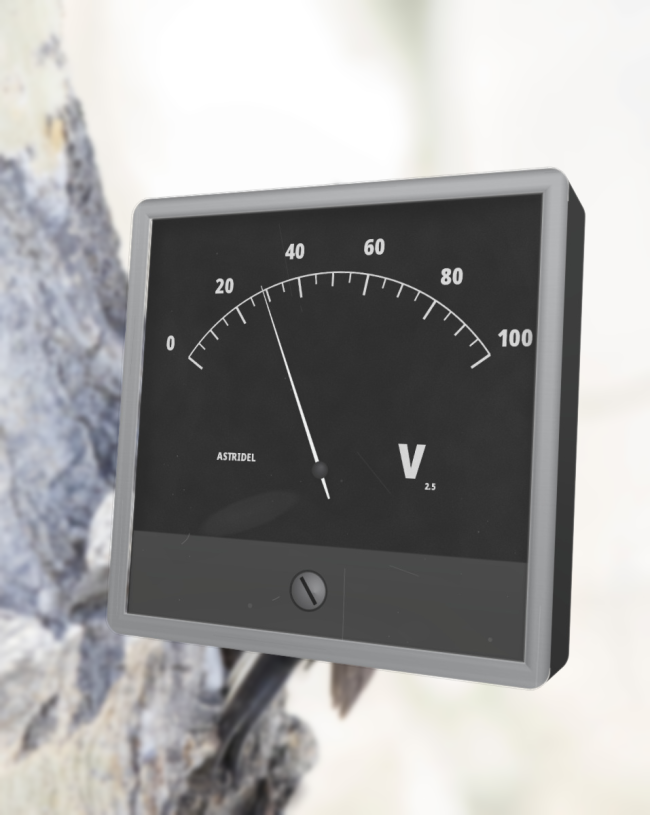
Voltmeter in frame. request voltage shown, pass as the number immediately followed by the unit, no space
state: 30V
